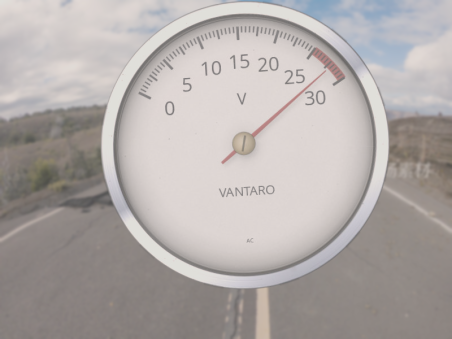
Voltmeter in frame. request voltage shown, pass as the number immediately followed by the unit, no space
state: 28V
